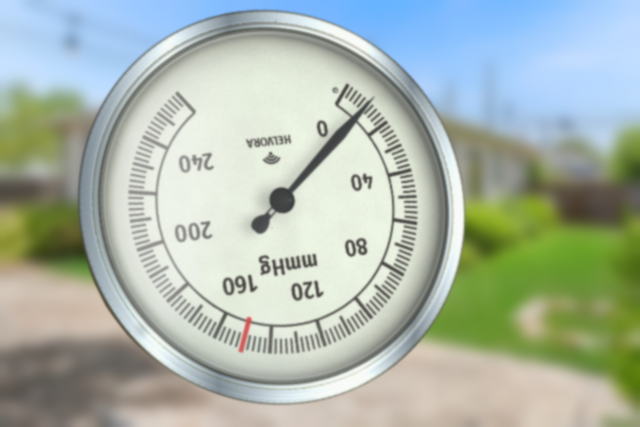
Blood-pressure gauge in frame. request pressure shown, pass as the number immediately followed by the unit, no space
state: 10mmHg
